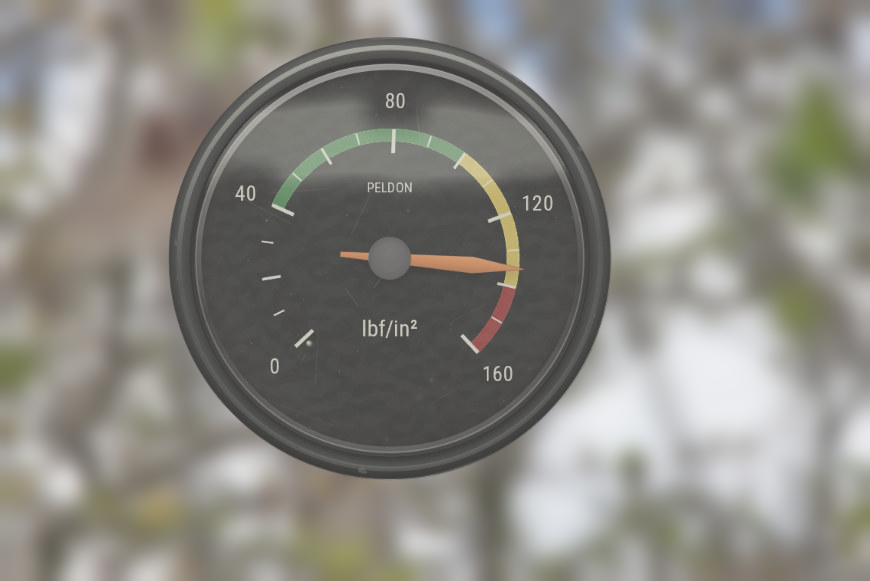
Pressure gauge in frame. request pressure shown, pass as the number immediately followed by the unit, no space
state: 135psi
